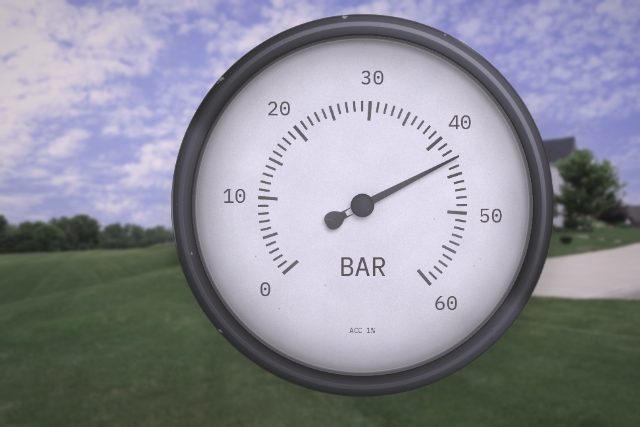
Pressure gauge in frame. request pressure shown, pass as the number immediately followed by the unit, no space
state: 43bar
